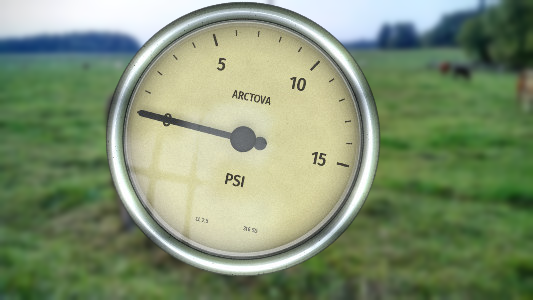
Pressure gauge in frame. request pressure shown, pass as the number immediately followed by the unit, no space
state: 0psi
